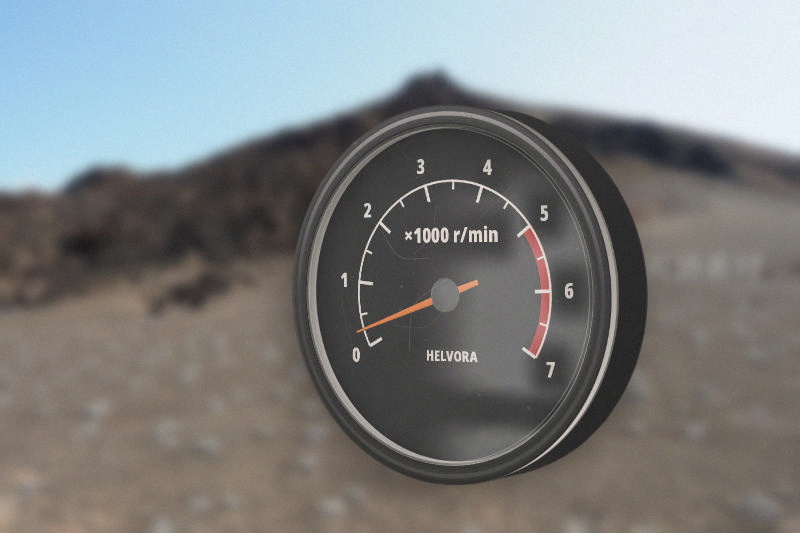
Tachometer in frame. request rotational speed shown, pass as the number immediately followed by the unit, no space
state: 250rpm
